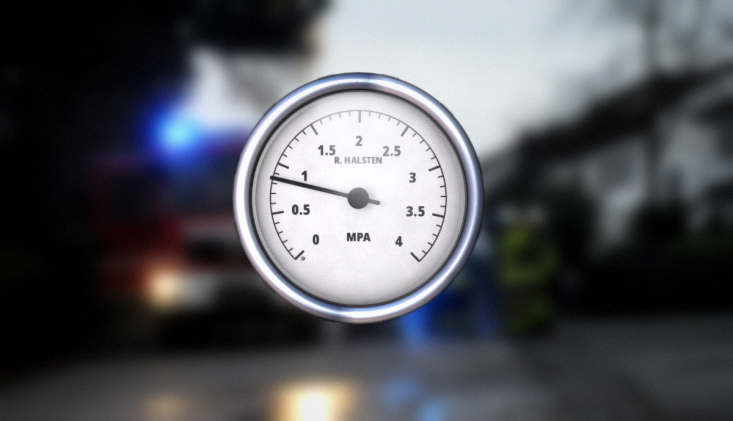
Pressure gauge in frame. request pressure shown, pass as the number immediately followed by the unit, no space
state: 0.85MPa
